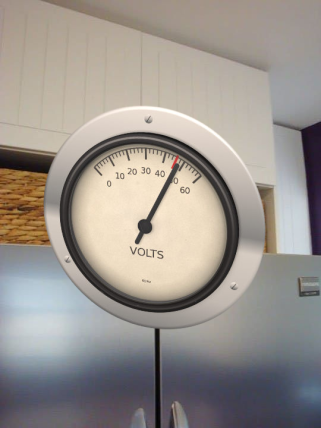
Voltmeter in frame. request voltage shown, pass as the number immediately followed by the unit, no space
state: 48V
